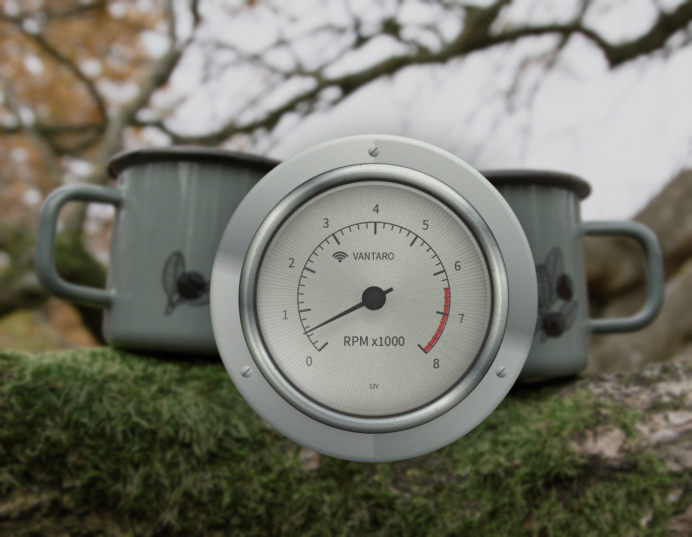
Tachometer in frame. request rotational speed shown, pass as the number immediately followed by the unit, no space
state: 500rpm
